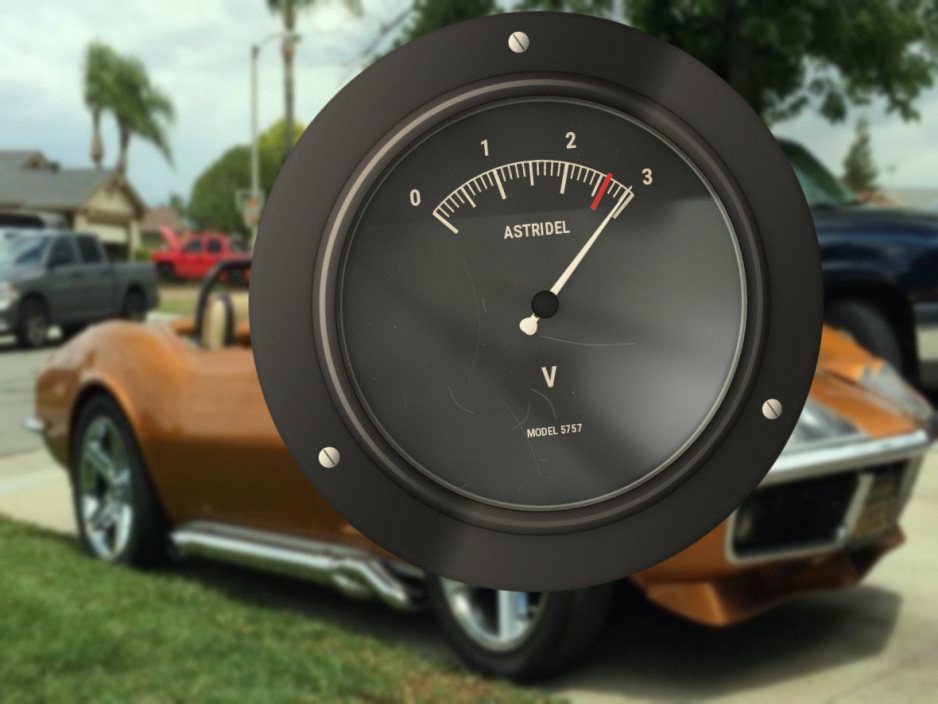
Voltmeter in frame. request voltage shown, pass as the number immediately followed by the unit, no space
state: 2.9V
